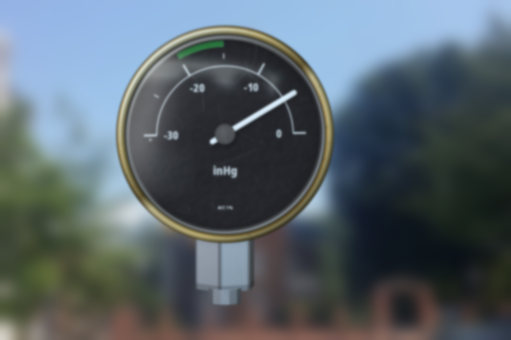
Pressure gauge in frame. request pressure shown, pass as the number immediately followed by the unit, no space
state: -5inHg
